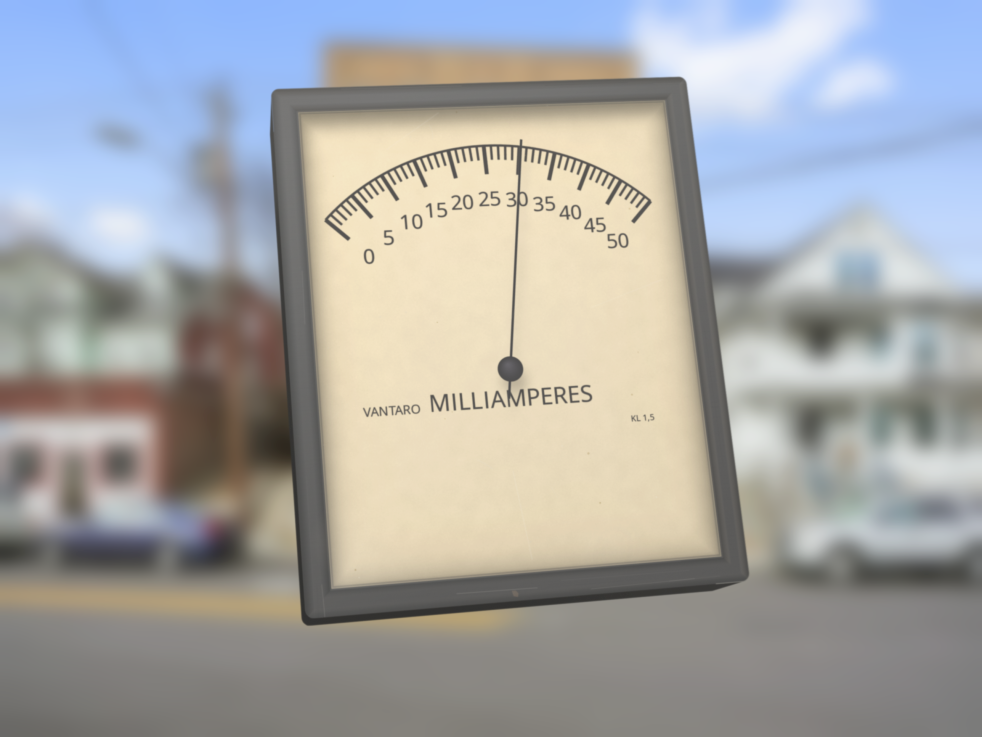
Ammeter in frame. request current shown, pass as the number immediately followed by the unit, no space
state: 30mA
